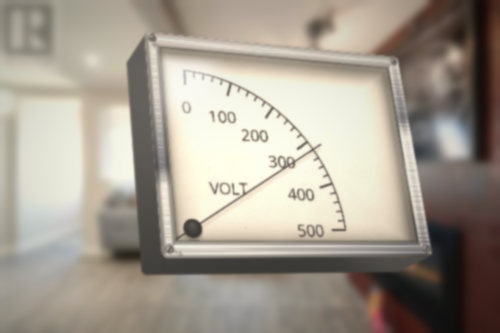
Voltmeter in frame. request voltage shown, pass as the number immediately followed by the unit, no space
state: 320V
